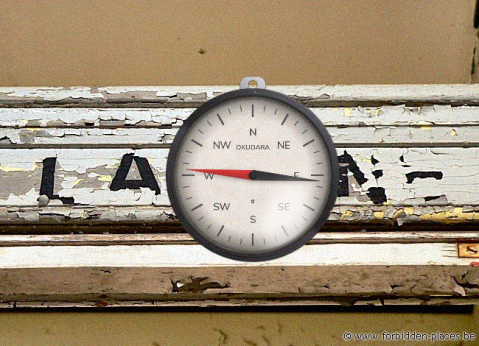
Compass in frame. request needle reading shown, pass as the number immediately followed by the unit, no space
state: 275°
